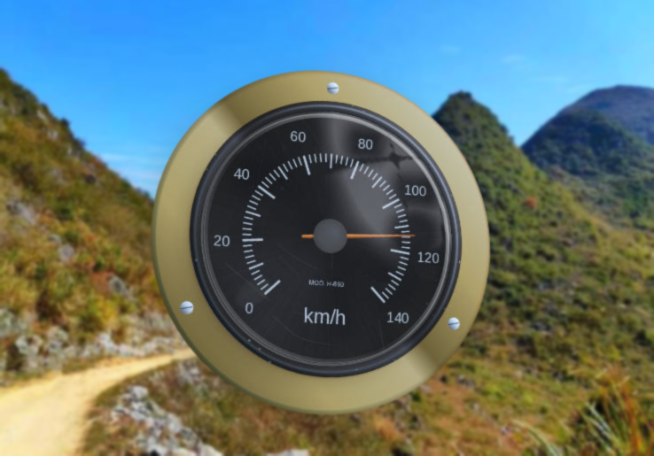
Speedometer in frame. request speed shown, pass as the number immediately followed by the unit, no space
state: 114km/h
